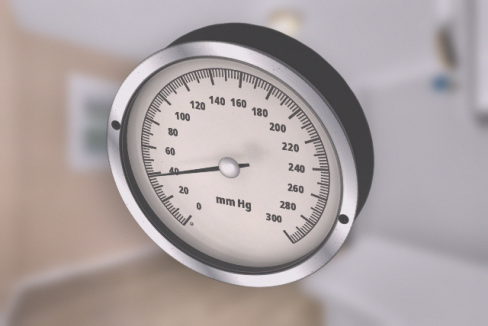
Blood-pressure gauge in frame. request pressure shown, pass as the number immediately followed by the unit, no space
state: 40mmHg
